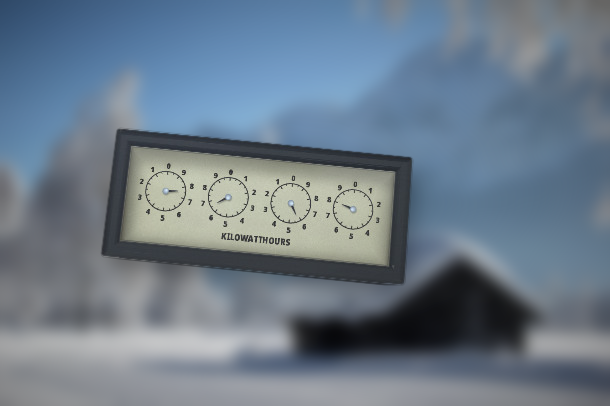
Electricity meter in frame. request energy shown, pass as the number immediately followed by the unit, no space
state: 7658kWh
